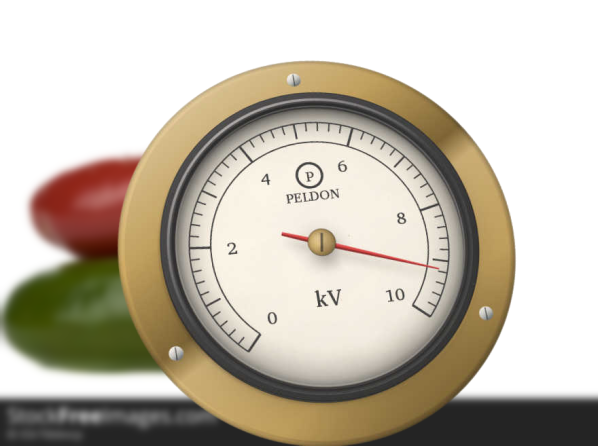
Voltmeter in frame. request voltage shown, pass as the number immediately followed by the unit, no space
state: 9.2kV
